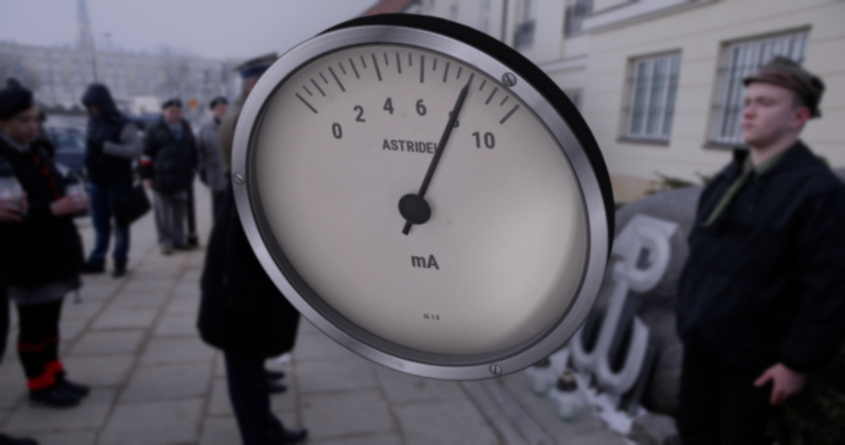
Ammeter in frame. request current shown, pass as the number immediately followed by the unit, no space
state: 8mA
